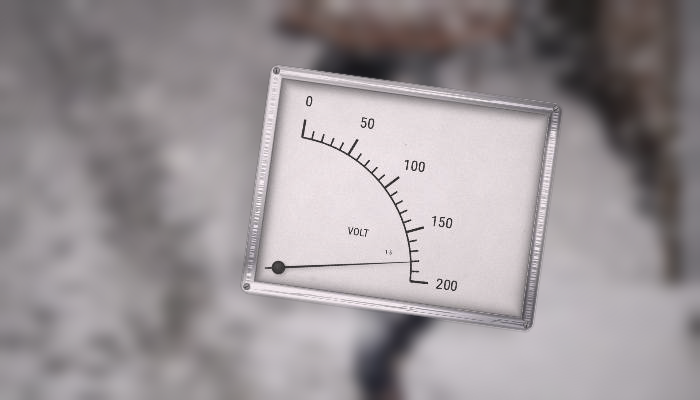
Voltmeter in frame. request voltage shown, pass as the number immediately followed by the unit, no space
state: 180V
